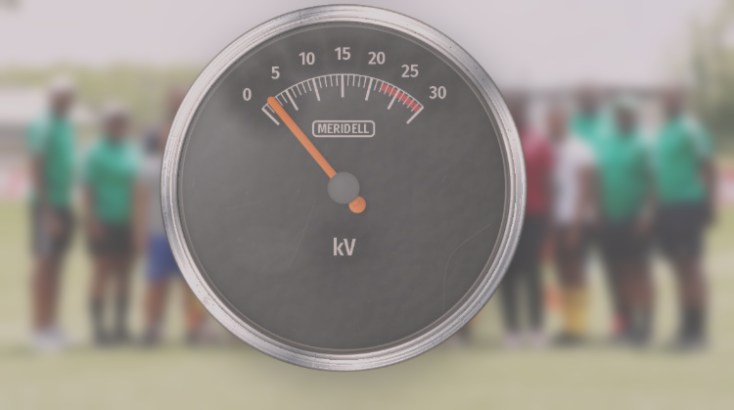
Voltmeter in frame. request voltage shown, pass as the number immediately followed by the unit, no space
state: 2kV
